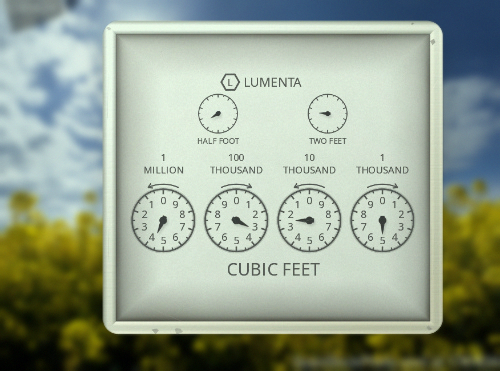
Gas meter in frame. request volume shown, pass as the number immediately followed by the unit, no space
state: 432500ft³
